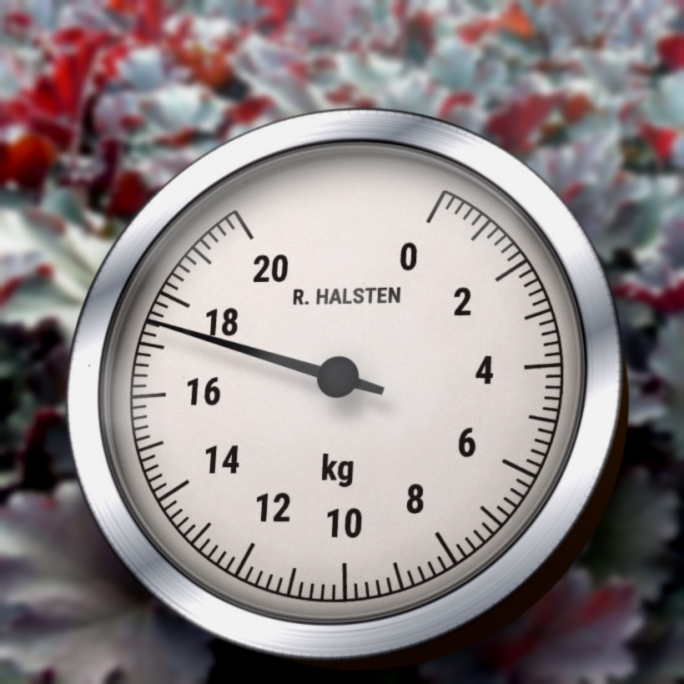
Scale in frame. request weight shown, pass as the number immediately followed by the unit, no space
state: 17.4kg
